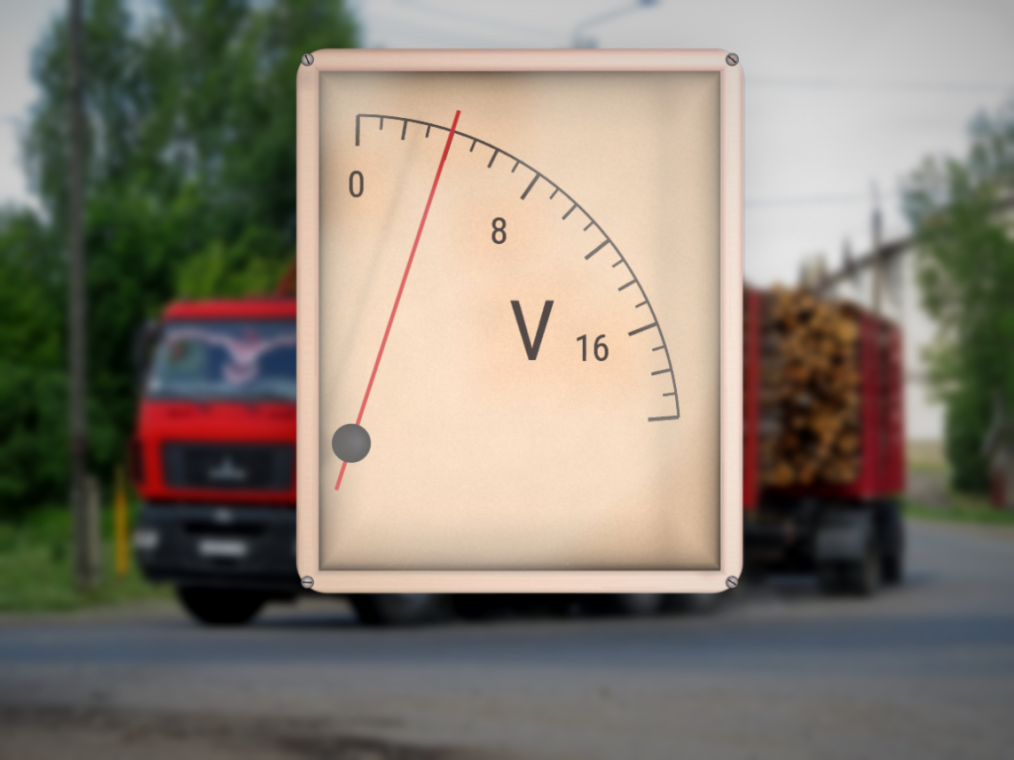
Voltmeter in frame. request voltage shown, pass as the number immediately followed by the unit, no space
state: 4V
